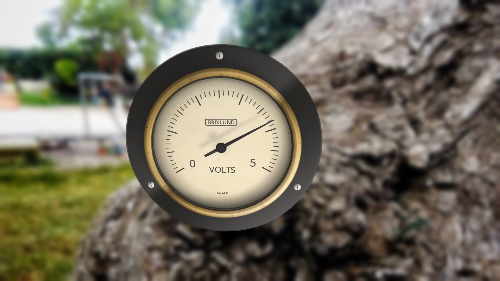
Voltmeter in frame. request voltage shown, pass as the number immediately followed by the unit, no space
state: 3.8V
